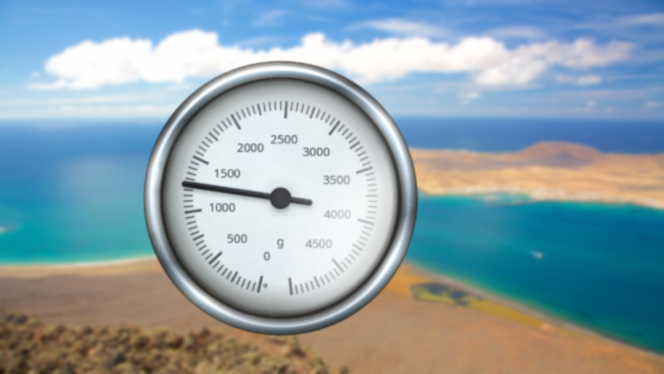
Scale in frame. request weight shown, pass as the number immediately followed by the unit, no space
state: 1250g
